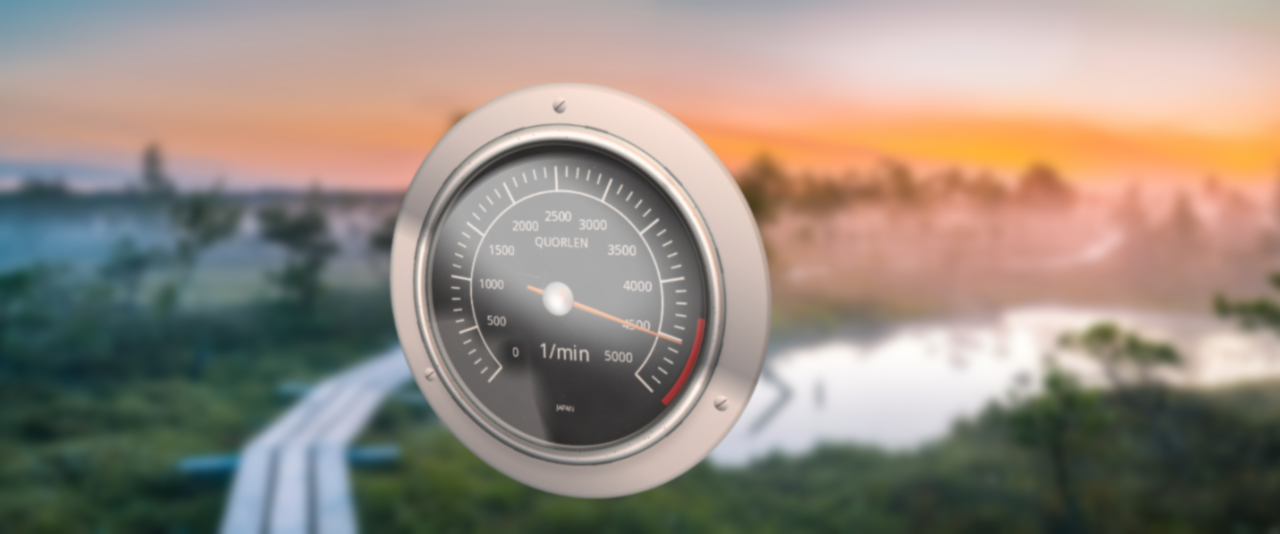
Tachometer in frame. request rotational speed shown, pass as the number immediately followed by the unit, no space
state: 4500rpm
